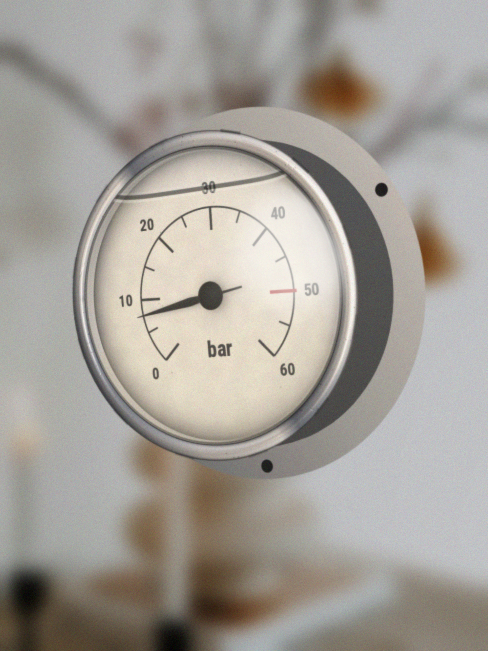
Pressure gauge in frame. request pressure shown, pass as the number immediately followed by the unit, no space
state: 7.5bar
